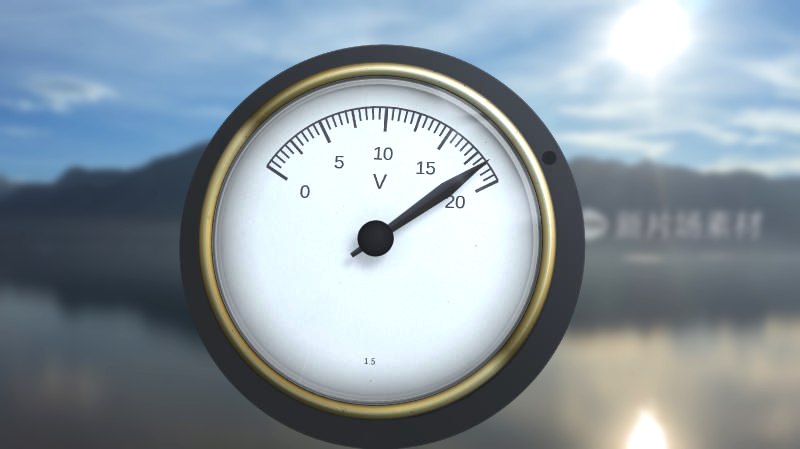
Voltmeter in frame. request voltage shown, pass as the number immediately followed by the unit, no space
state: 18.5V
